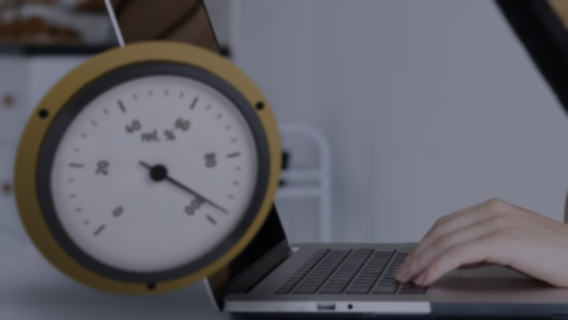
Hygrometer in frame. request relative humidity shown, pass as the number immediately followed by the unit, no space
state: 96%
